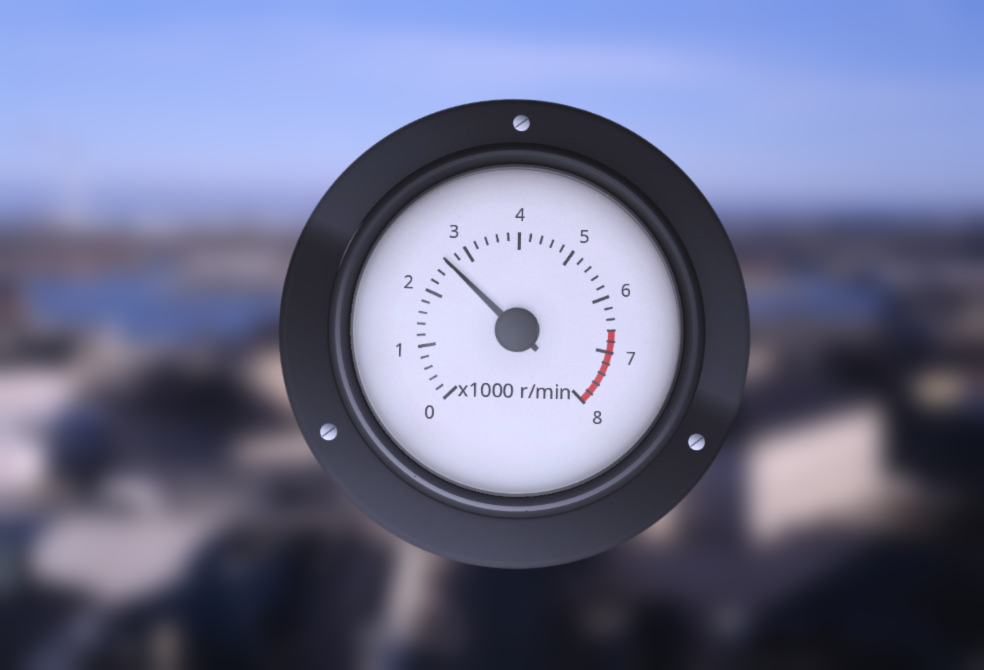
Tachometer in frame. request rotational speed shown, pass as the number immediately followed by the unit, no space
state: 2600rpm
